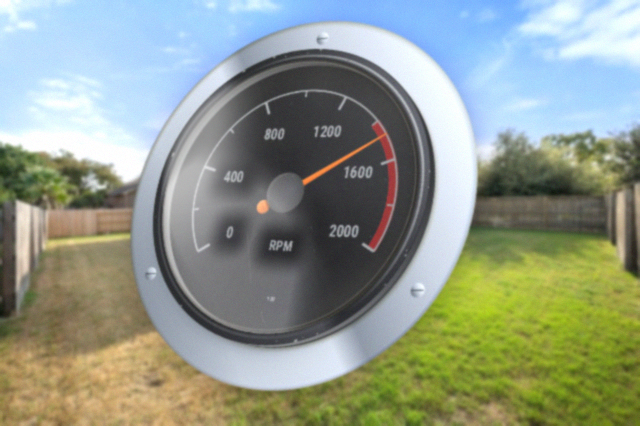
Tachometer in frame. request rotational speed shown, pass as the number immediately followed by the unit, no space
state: 1500rpm
